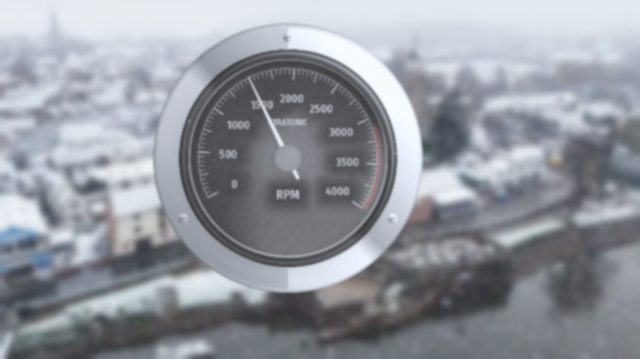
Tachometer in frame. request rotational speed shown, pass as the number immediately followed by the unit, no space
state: 1500rpm
